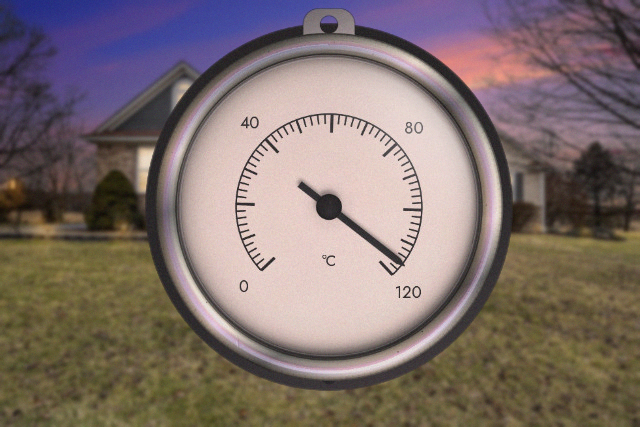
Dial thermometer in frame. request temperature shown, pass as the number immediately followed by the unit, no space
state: 116°C
